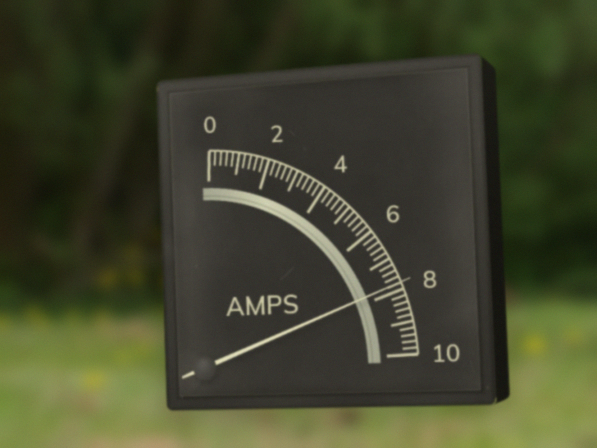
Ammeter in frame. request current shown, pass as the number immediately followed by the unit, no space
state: 7.8A
